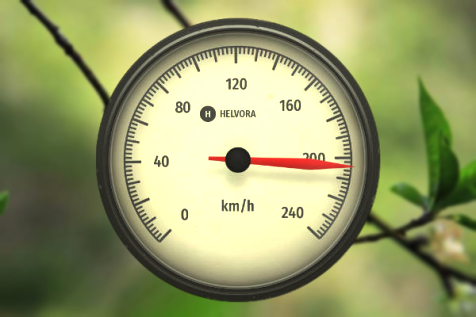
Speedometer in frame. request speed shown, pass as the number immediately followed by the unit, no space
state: 204km/h
